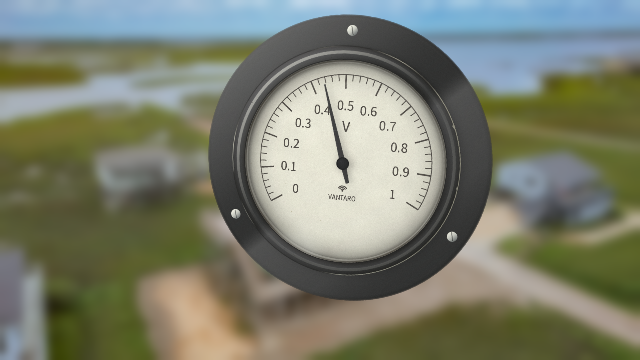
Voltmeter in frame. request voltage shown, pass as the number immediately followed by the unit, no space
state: 0.44V
